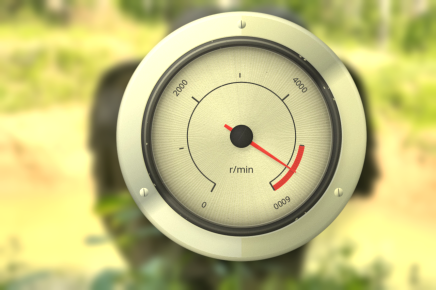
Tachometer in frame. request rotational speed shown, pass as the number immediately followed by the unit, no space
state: 5500rpm
